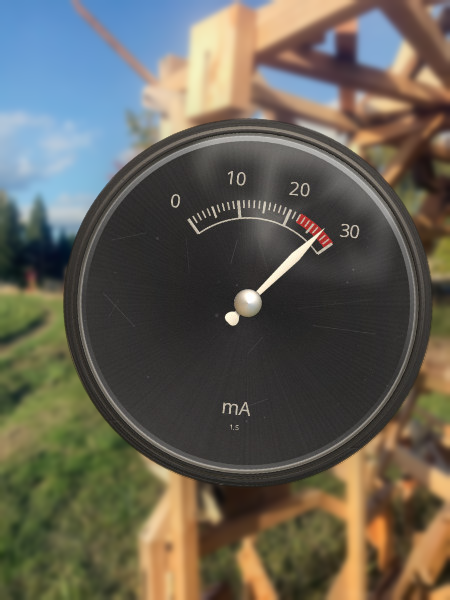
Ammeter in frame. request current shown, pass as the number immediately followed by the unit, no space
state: 27mA
